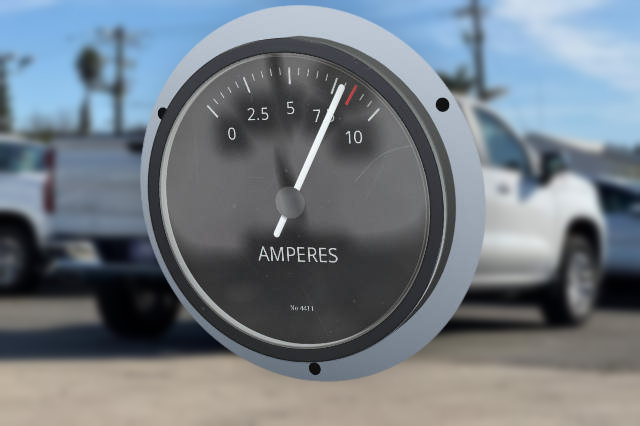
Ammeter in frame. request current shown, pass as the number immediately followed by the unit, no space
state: 8A
